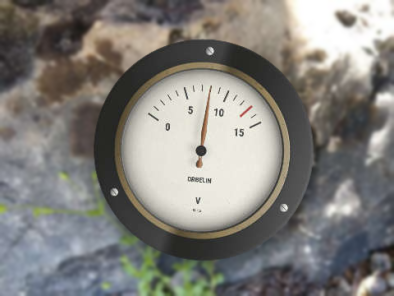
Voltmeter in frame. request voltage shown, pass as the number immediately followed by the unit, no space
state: 8V
